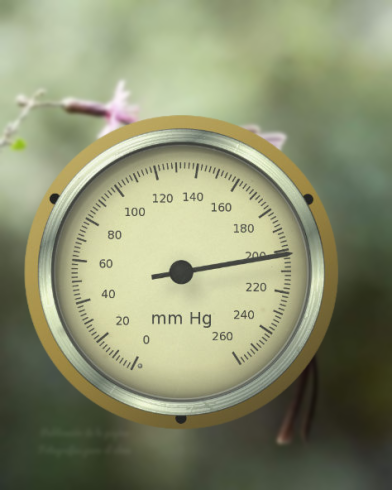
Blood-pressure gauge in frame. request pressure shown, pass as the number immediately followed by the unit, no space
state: 202mmHg
